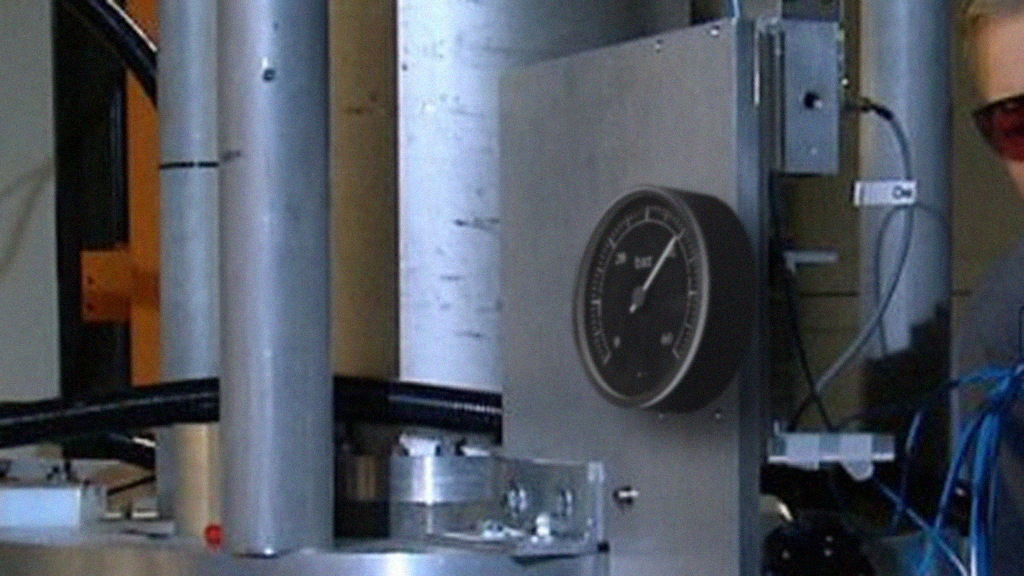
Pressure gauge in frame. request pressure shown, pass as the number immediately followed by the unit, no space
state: 40bar
